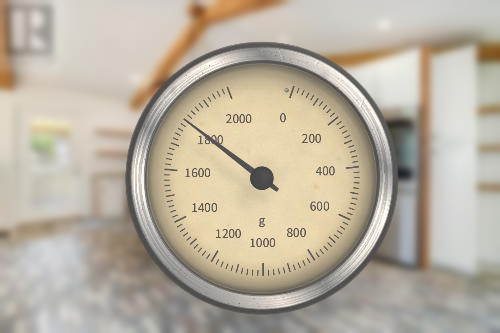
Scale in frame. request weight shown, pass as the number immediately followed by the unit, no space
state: 1800g
